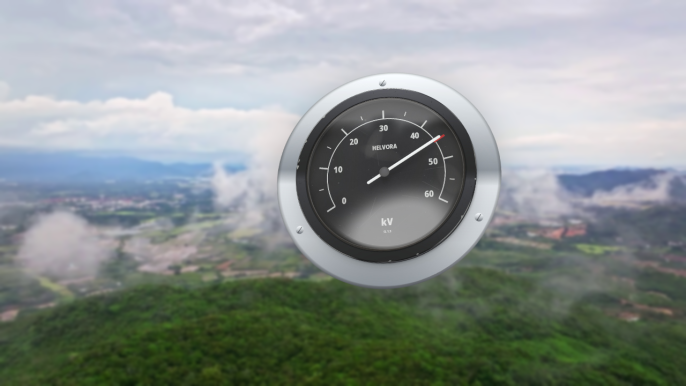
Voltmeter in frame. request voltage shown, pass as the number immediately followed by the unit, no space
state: 45kV
